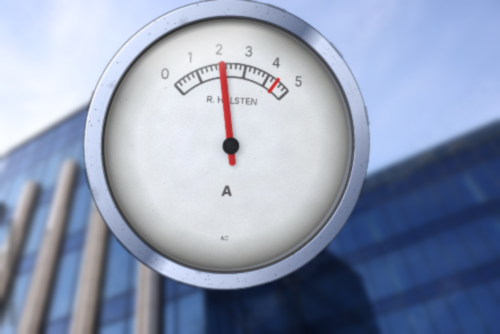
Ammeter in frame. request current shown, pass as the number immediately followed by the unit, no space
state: 2A
